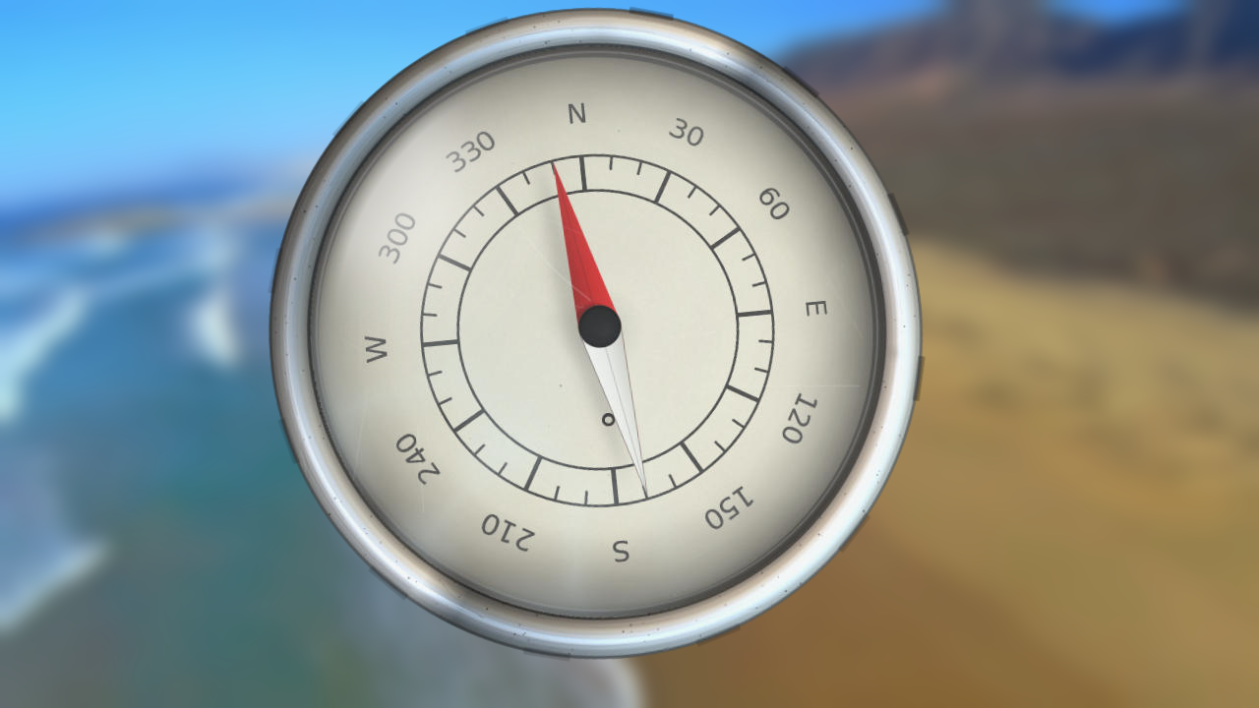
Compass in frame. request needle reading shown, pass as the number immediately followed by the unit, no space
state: 350°
